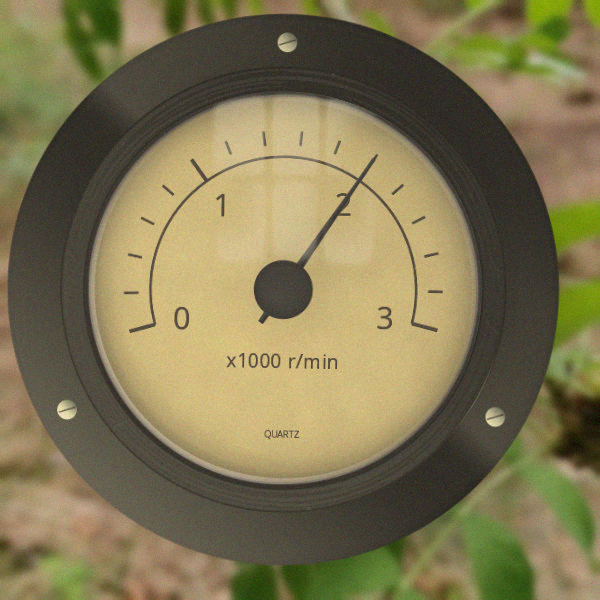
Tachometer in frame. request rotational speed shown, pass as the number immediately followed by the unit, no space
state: 2000rpm
